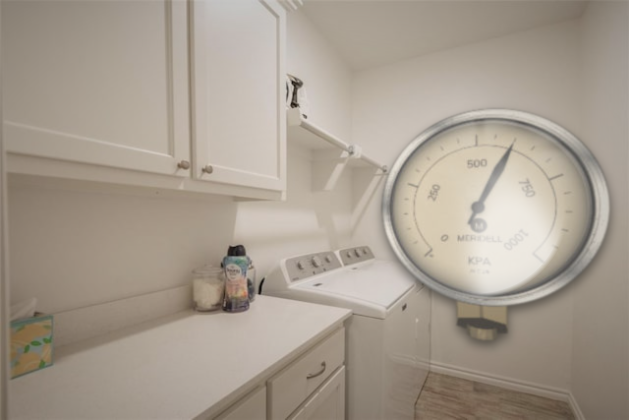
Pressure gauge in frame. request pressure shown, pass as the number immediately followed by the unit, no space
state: 600kPa
